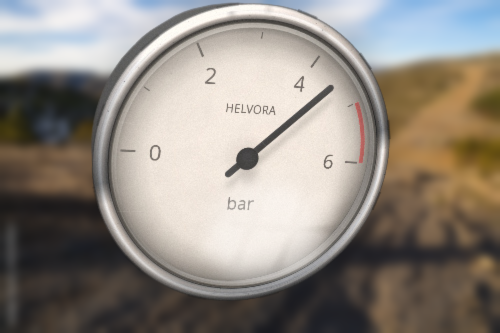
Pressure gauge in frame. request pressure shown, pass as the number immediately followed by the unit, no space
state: 4.5bar
